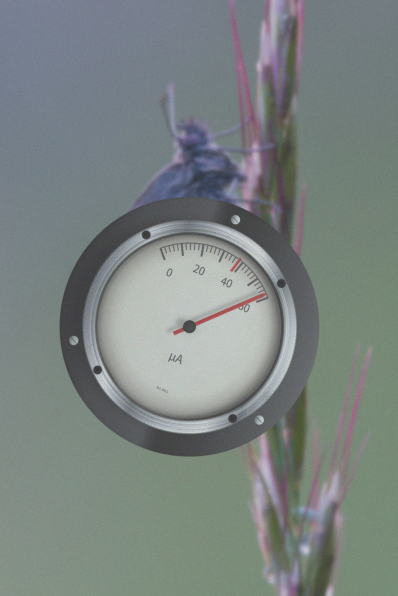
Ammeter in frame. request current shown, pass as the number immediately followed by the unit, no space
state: 58µA
